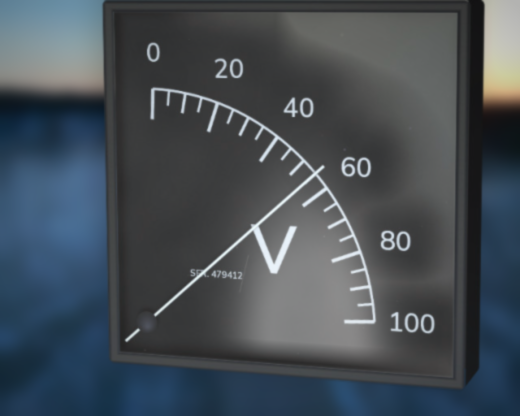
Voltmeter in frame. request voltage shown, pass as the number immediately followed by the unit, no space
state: 55V
